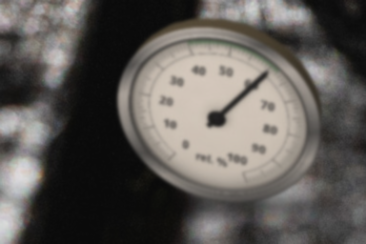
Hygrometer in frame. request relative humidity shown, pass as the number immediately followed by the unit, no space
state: 60%
